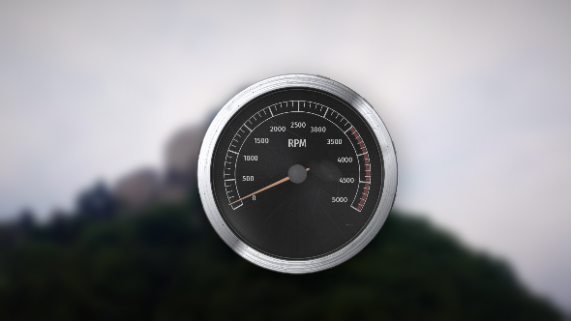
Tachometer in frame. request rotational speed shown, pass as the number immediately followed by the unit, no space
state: 100rpm
